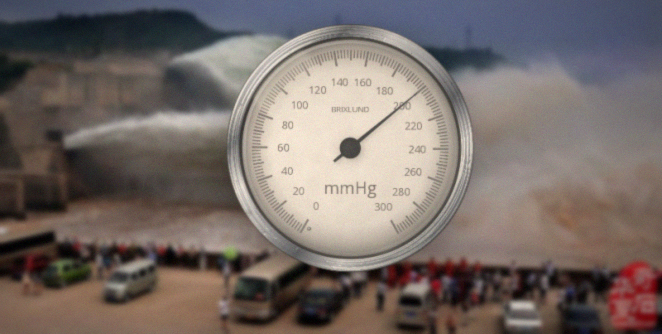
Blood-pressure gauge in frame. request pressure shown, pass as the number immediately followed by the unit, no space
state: 200mmHg
